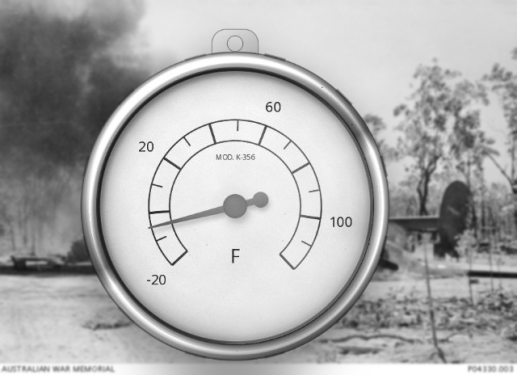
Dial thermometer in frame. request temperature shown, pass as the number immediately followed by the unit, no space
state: -5°F
